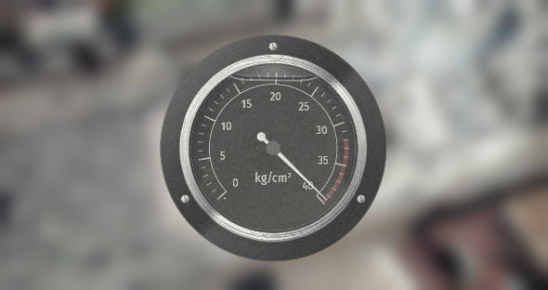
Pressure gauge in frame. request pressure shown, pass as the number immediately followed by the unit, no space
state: 39.5kg/cm²
